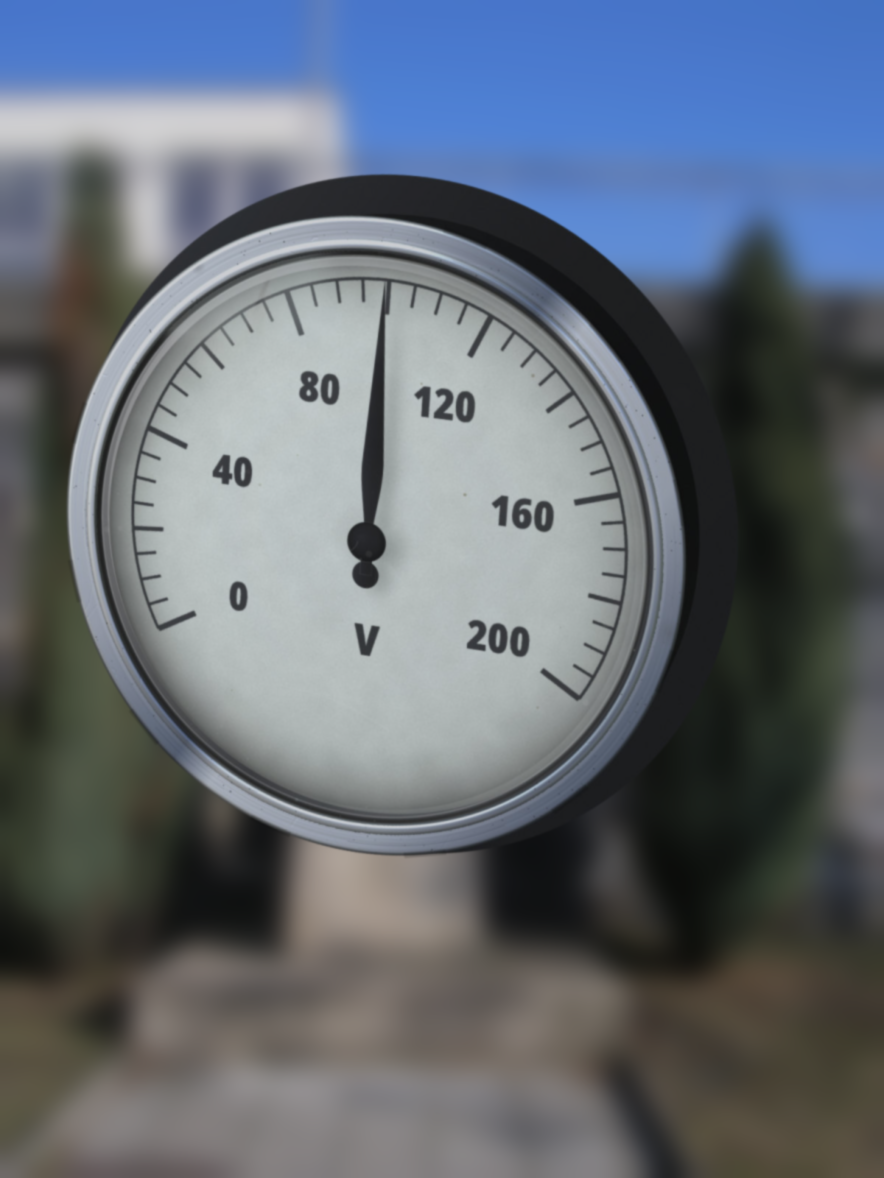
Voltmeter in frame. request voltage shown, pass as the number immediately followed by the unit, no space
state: 100V
